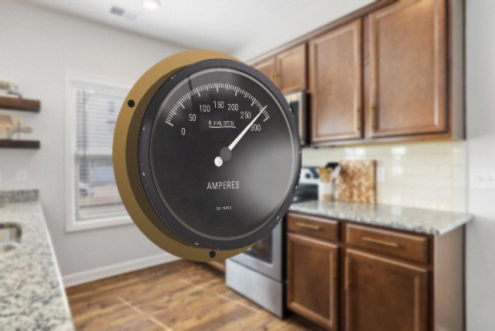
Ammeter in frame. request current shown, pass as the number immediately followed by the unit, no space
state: 275A
